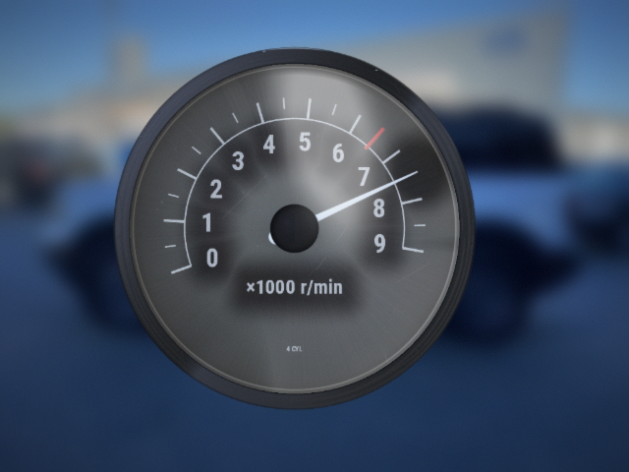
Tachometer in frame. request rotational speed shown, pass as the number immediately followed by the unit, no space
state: 7500rpm
